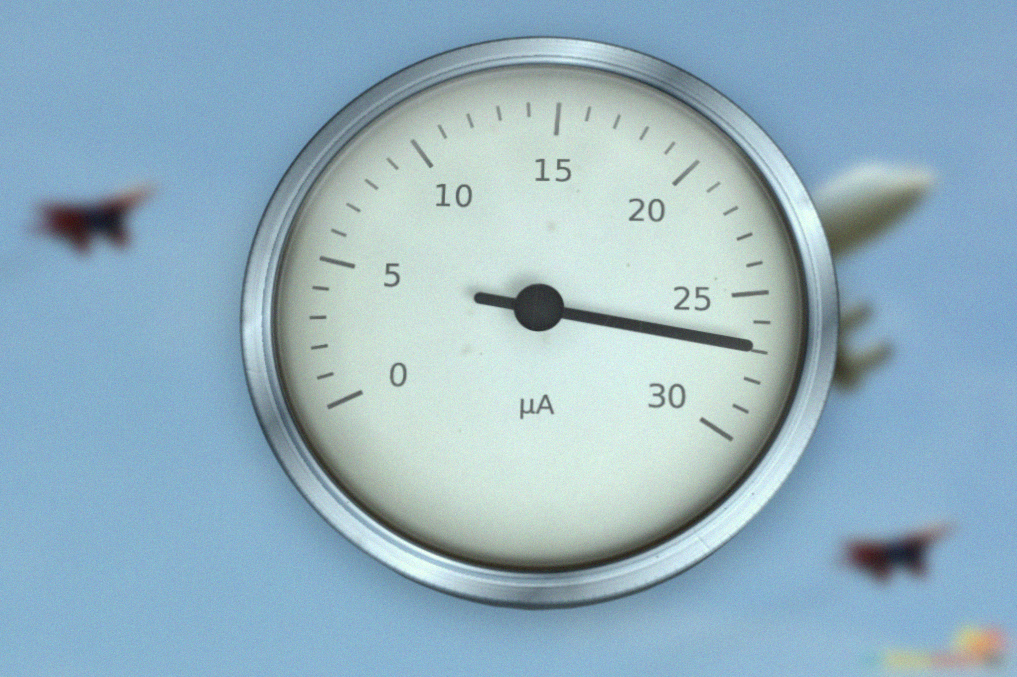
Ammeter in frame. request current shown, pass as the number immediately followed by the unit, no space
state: 27µA
